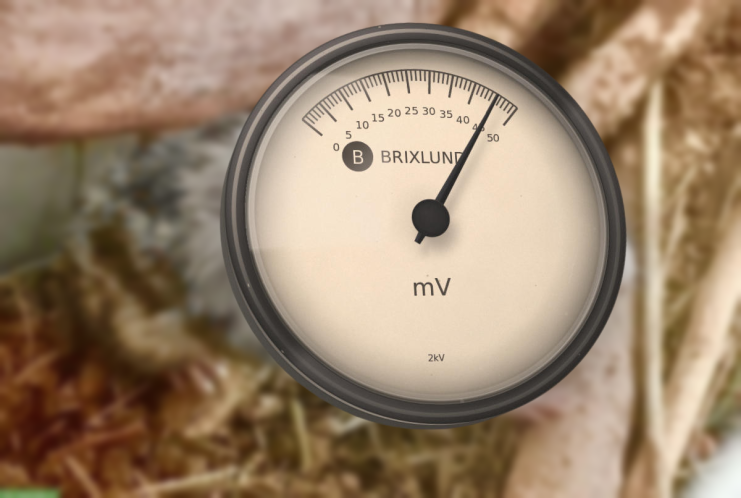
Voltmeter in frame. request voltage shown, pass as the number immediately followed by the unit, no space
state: 45mV
